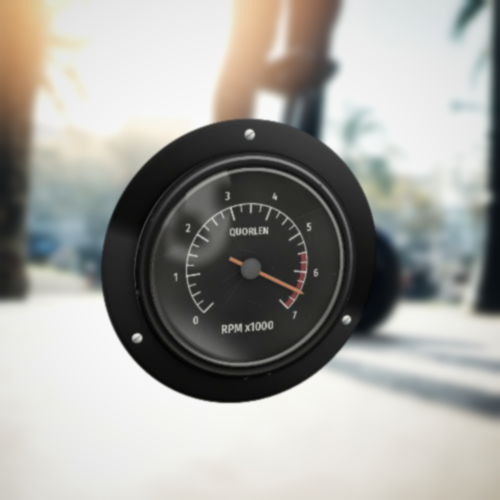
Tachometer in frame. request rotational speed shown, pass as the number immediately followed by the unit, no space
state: 6500rpm
